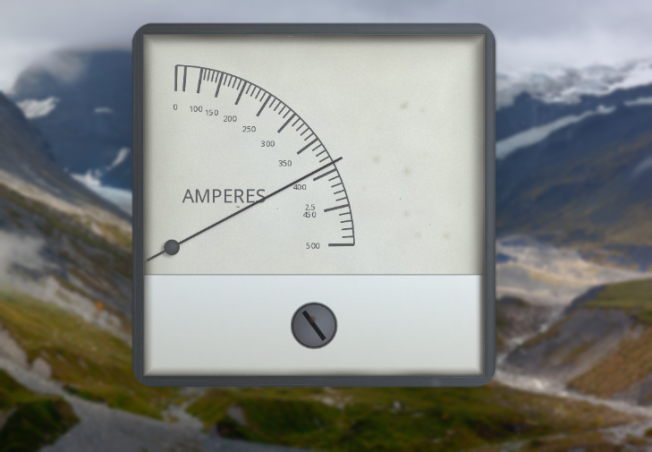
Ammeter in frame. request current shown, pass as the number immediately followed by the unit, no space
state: 390A
